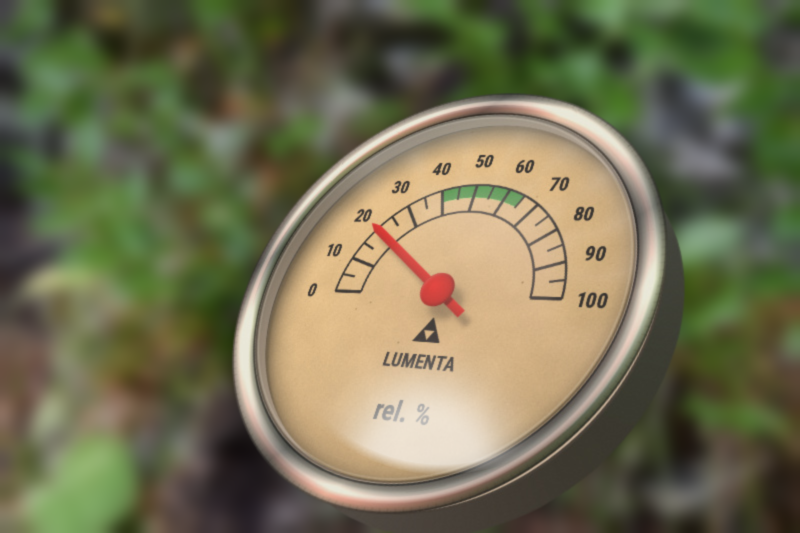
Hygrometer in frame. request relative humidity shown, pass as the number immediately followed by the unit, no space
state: 20%
